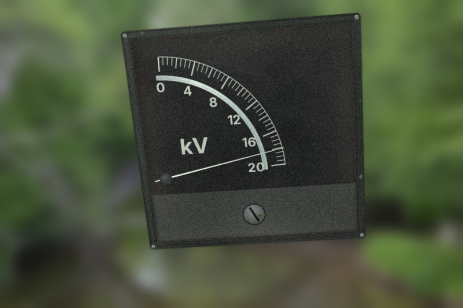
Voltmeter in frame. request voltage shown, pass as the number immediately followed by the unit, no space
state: 18kV
